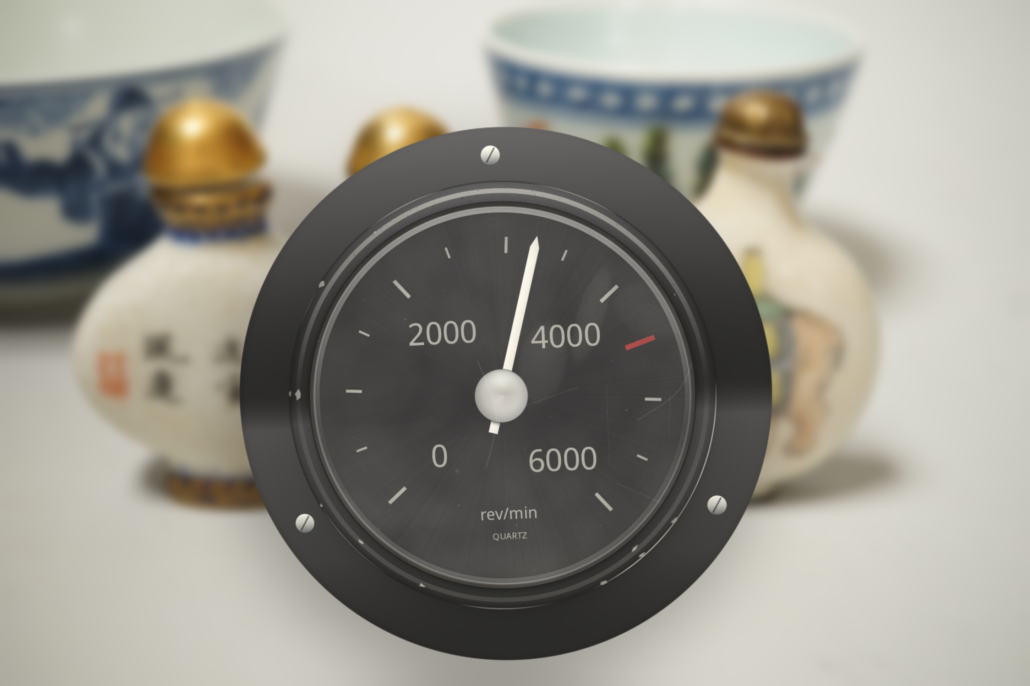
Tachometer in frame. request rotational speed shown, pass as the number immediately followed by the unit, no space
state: 3250rpm
